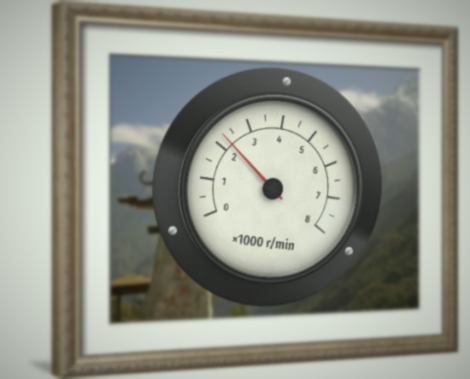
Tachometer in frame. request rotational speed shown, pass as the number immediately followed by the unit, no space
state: 2250rpm
